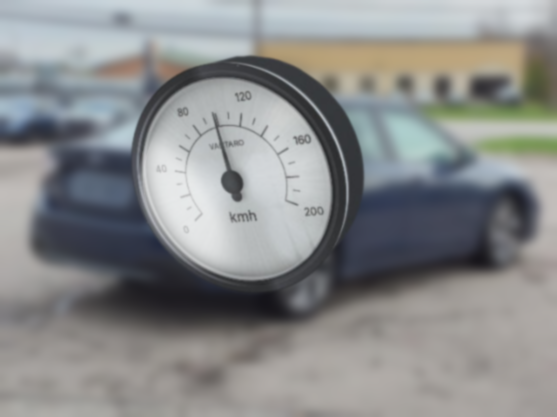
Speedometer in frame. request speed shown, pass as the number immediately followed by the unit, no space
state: 100km/h
